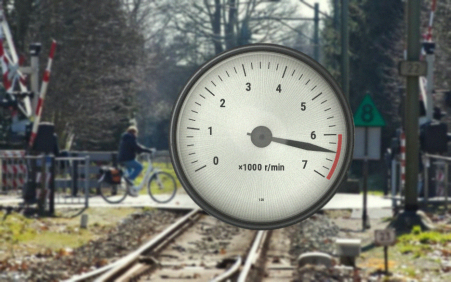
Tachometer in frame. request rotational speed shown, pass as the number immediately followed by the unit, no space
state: 6400rpm
